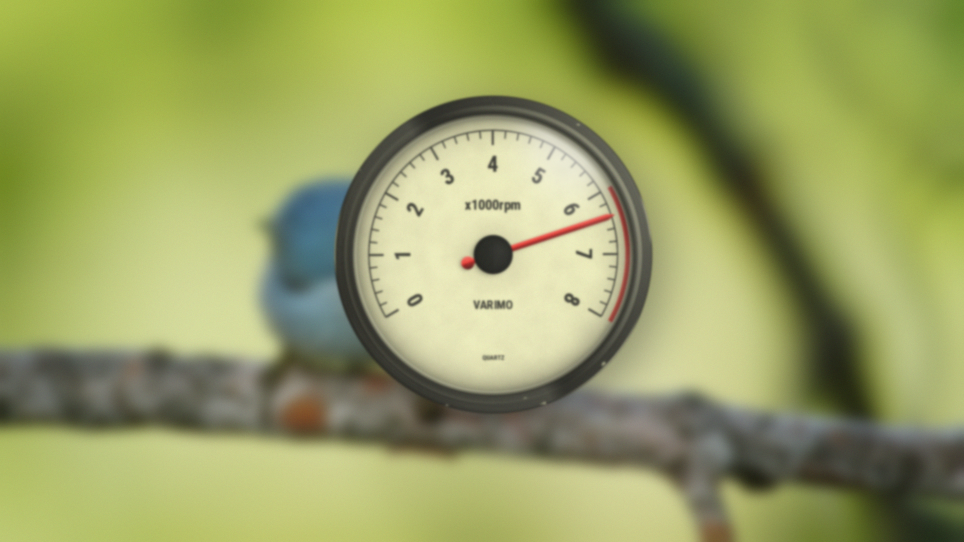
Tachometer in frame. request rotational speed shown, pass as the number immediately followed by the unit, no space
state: 6400rpm
